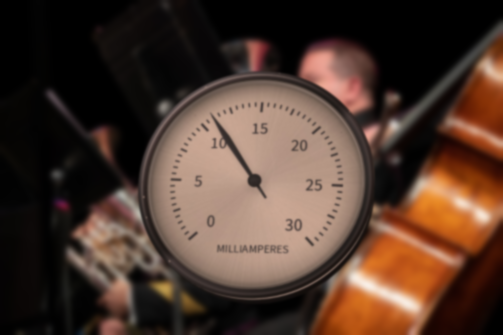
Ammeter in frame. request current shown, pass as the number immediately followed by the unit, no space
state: 11mA
